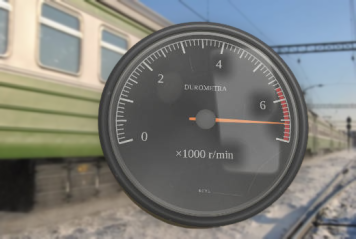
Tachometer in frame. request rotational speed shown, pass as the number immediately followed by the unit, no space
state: 6600rpm
